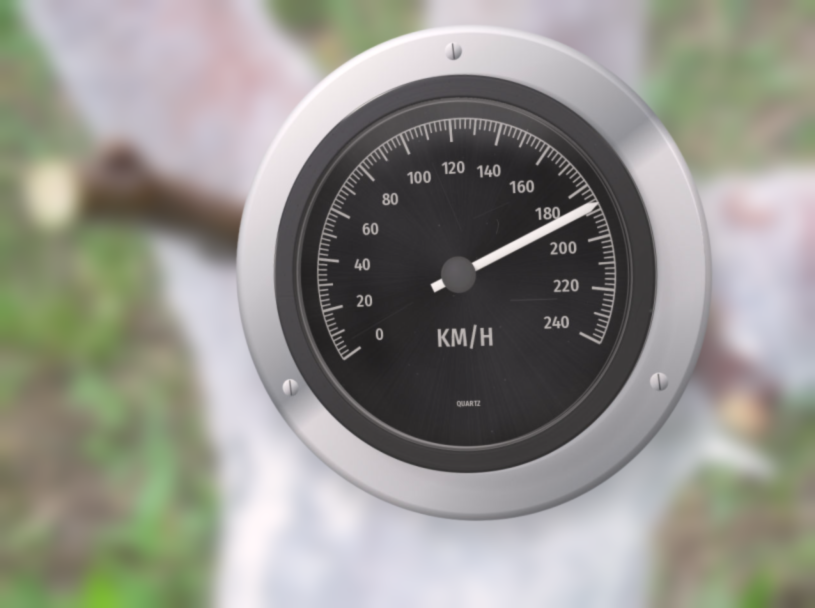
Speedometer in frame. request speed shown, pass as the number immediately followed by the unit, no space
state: 188km/h
